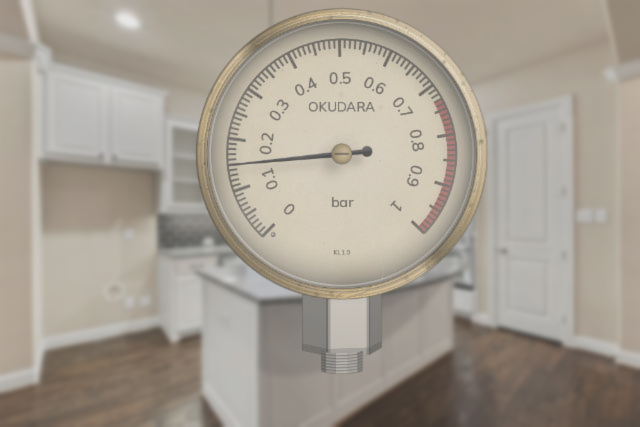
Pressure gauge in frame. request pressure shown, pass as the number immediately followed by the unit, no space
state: 0.15bar
